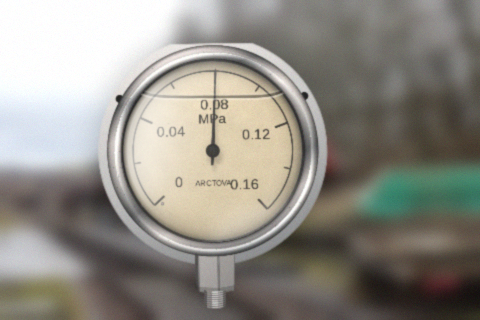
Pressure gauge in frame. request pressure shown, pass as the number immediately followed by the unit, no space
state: 0.08MPa
